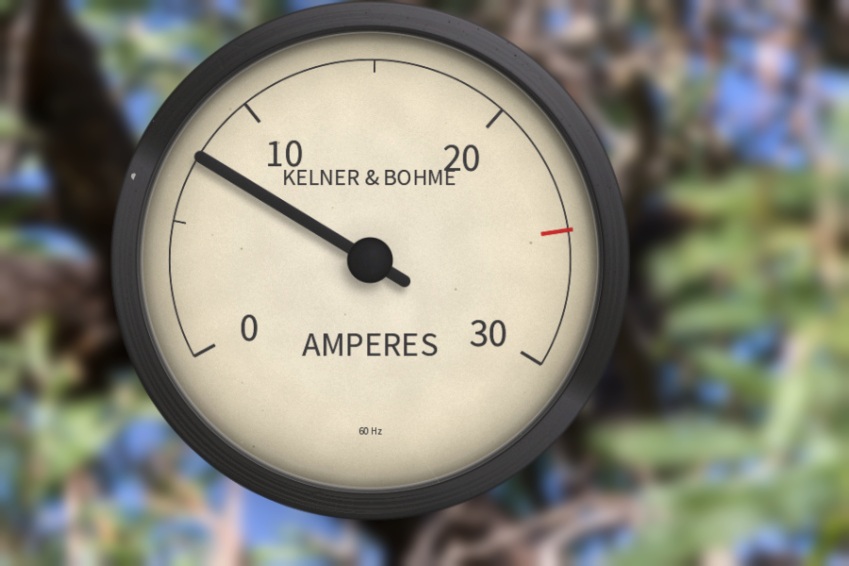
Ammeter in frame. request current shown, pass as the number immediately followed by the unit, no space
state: 7.5A
